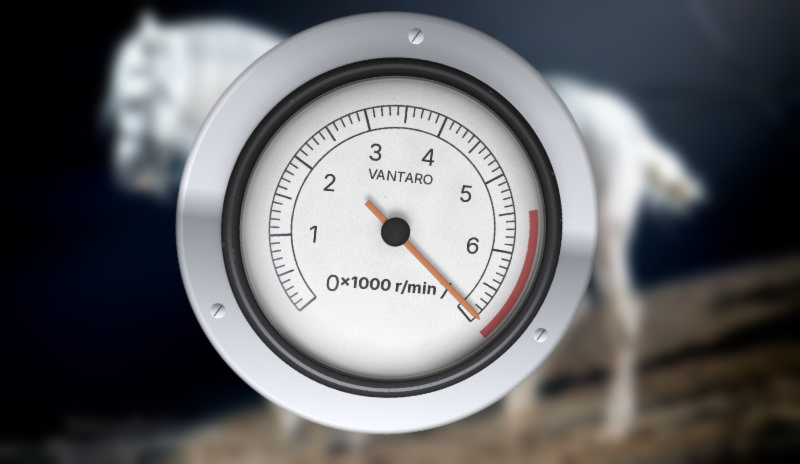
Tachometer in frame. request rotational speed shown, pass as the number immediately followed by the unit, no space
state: 6900rpm
